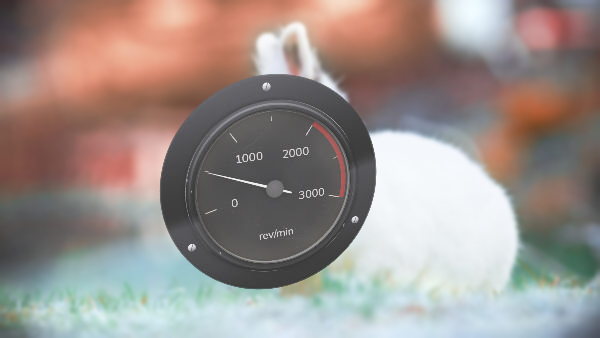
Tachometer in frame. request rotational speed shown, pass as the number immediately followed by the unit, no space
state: 500rpm
